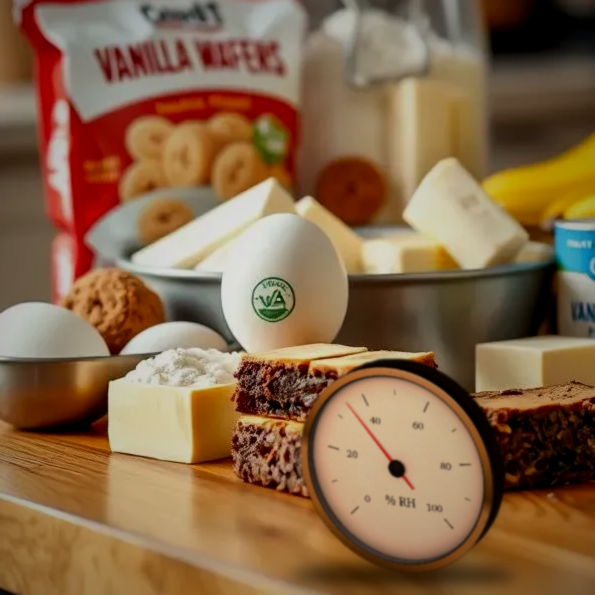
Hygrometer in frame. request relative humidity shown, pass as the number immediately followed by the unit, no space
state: 35%
